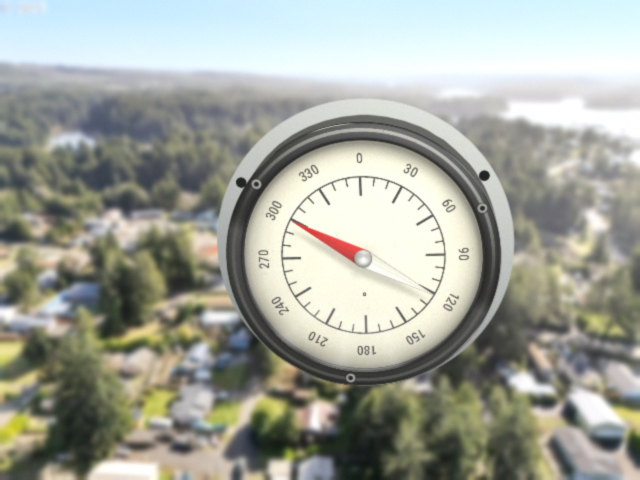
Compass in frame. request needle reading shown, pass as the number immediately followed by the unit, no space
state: 300°
